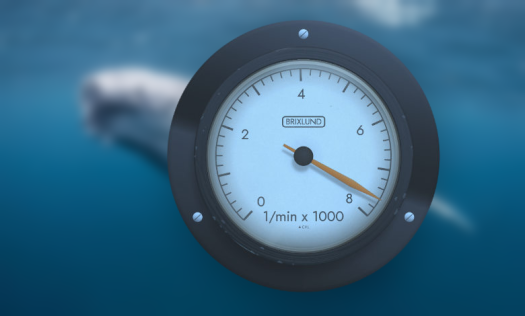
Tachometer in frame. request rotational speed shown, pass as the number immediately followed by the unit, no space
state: 7600rpm
